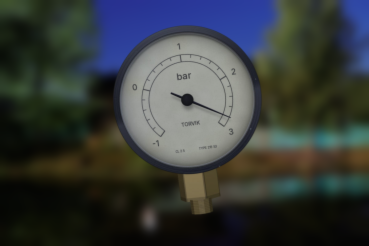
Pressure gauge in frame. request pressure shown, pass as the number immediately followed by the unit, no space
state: 2.8bar
